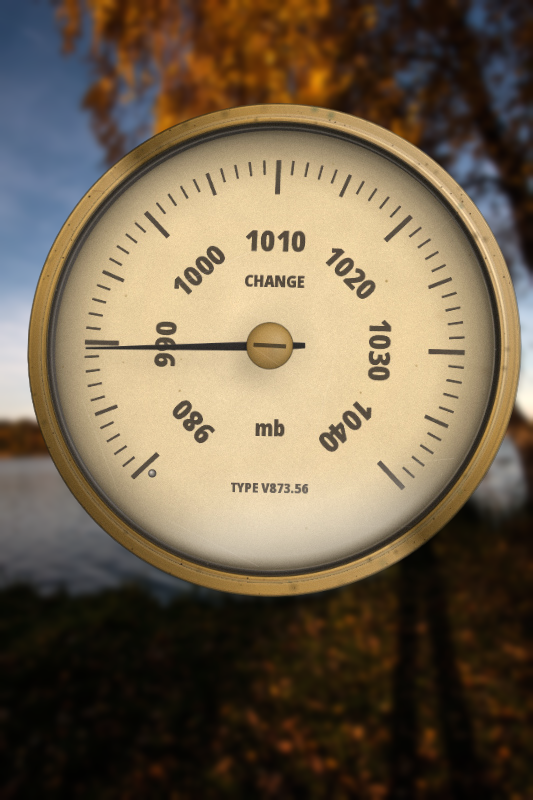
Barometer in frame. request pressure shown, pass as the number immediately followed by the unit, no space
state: 989.5mbar
